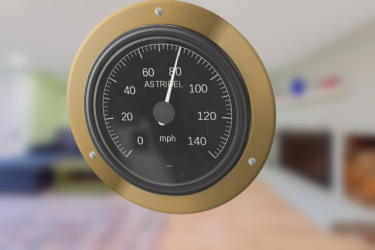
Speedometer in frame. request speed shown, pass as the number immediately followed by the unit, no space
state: 80mph
